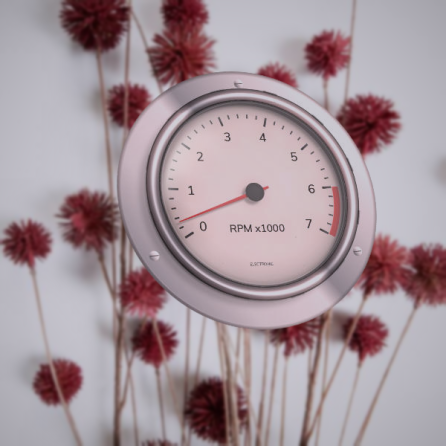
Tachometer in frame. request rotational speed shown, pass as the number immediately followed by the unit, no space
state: 300rpm
